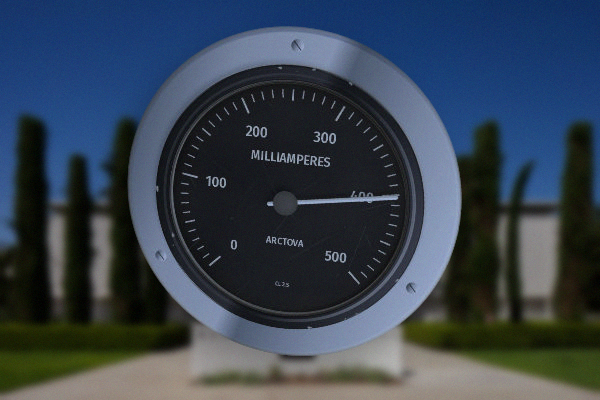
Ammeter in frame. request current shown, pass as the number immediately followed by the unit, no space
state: 400mA
